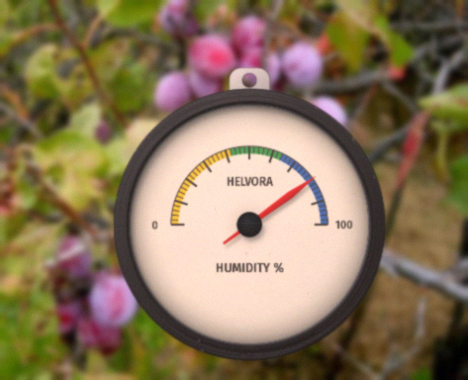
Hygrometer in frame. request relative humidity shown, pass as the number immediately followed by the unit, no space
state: 80%
